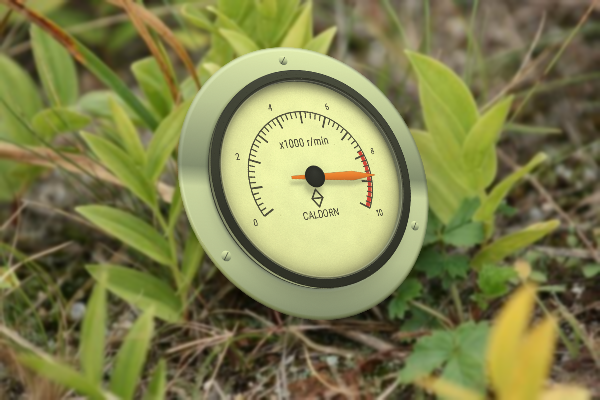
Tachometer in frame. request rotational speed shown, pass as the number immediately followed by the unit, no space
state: 8800rpm
